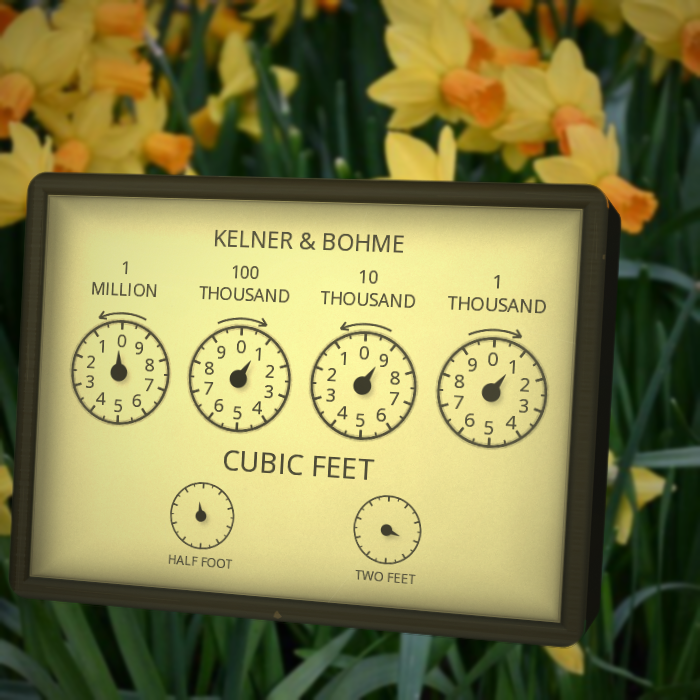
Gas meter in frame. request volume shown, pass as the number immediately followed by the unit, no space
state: 9100ft³
